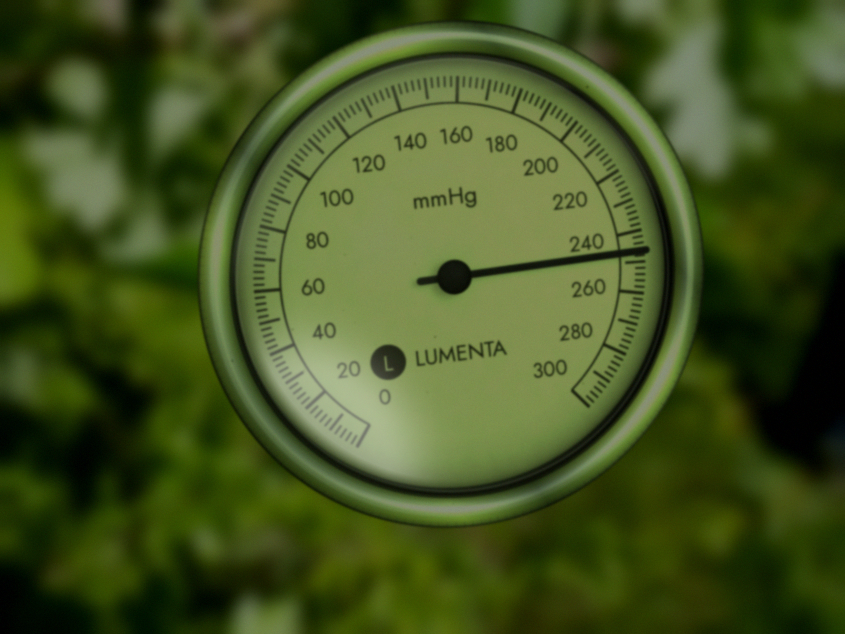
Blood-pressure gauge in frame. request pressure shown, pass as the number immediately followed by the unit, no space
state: 246mmHg
